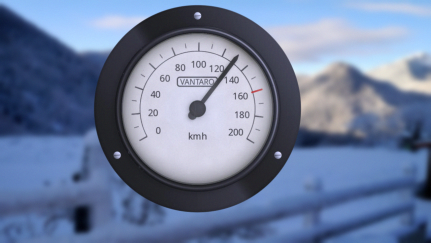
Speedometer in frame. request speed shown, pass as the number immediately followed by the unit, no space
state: 130km/h
